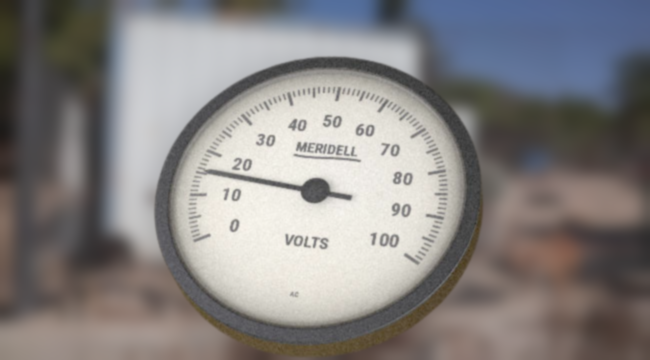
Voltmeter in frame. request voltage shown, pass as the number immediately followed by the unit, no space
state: 15V
